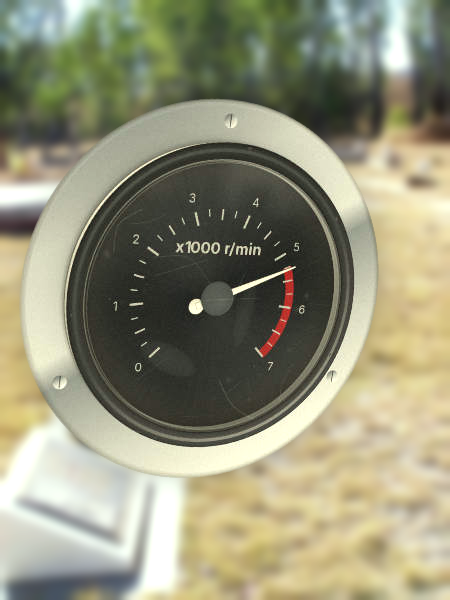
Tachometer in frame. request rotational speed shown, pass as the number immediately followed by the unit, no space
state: 5250rpm
